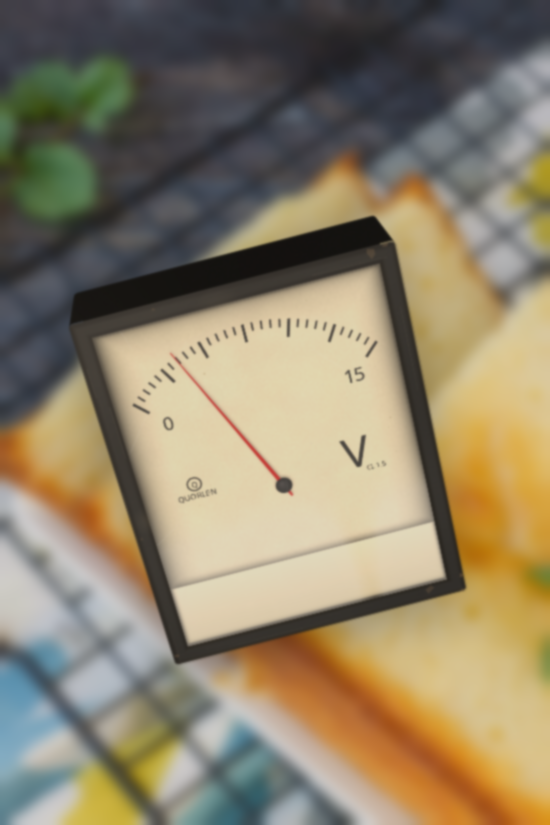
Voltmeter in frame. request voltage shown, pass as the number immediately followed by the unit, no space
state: 3.5V
